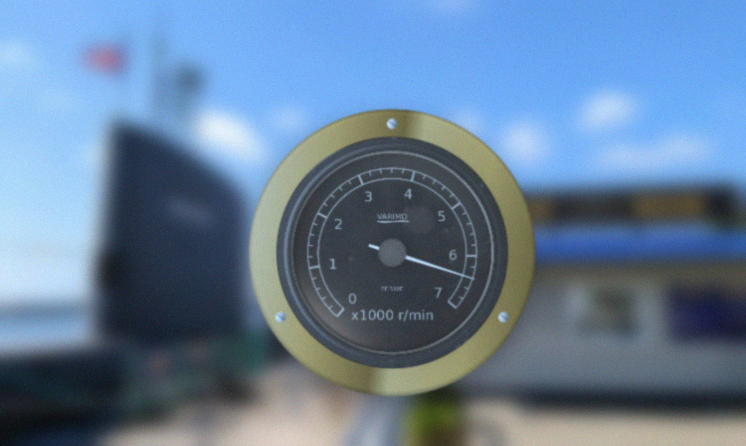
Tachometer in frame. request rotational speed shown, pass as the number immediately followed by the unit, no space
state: 6400rpm
